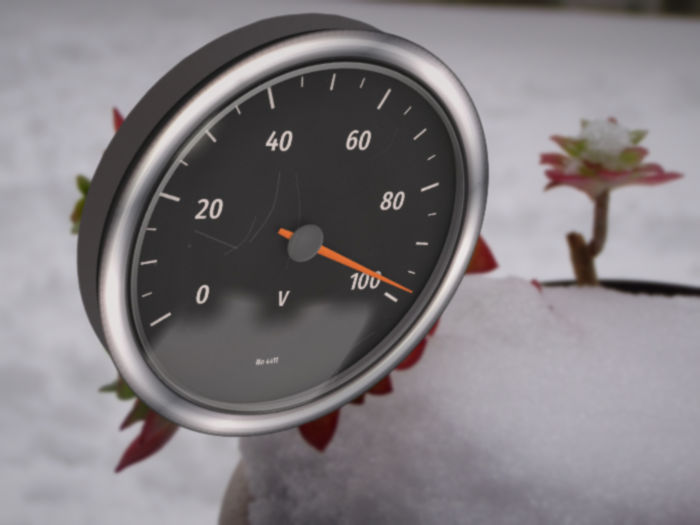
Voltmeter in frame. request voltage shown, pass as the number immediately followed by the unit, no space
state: 97.5V
